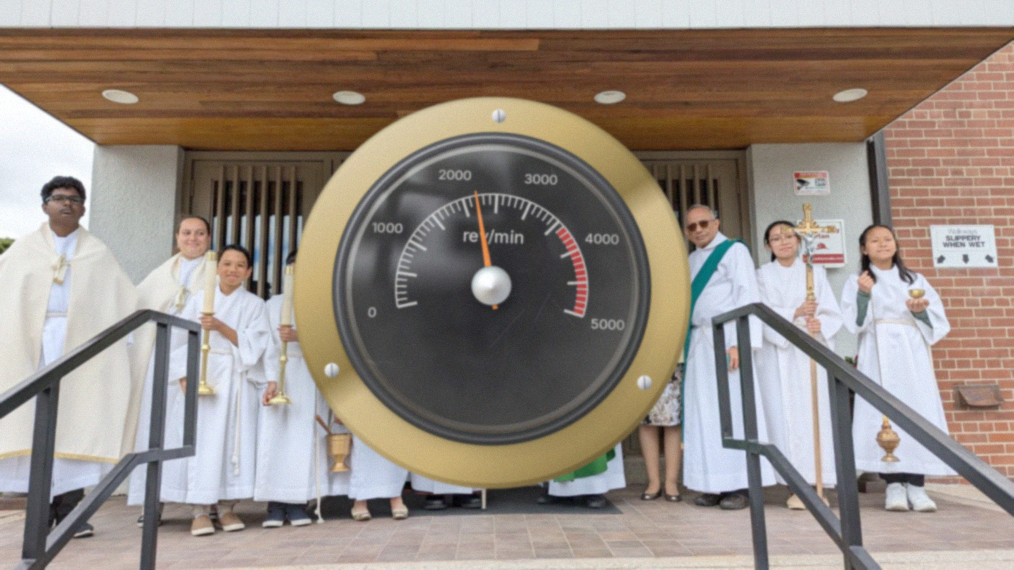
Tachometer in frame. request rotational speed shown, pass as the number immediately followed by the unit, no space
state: 2200rpm
